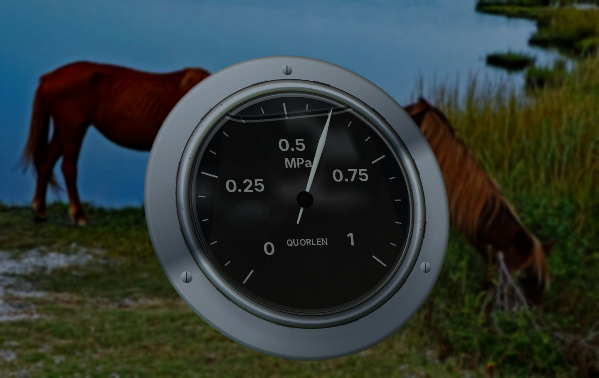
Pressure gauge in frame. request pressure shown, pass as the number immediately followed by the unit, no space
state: 0.6MPa
